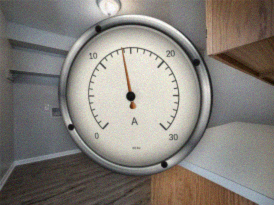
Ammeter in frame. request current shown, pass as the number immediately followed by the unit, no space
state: 14A
